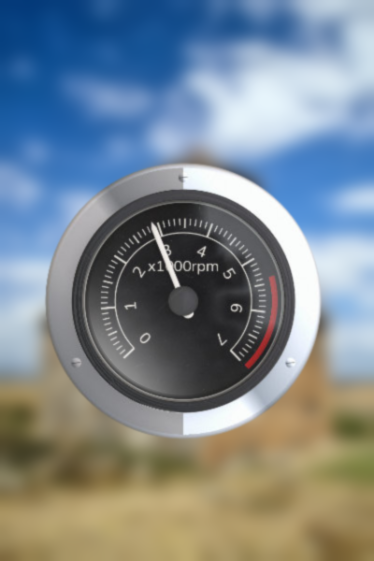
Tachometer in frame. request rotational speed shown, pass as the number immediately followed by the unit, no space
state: 2900rpm
